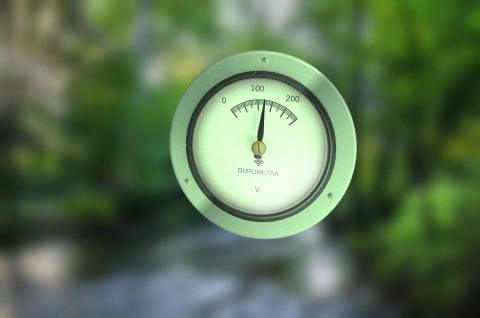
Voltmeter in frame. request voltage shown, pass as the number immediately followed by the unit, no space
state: 125V
